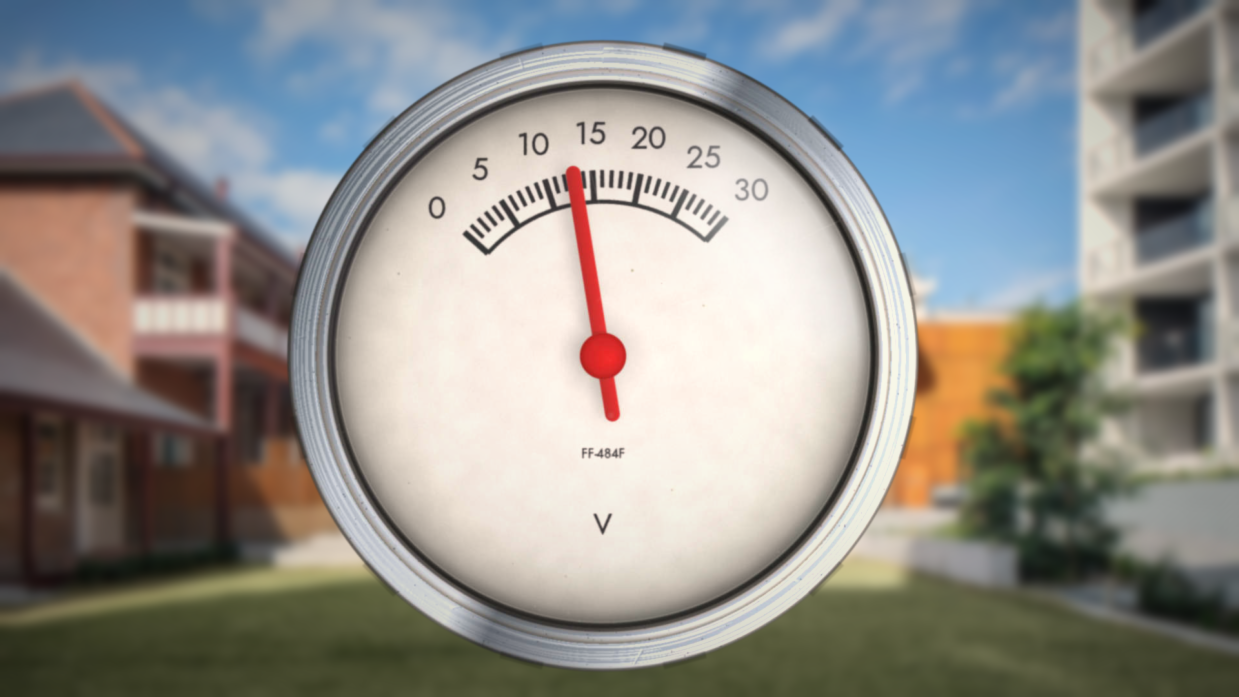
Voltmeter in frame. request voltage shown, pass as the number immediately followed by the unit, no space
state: 13V
